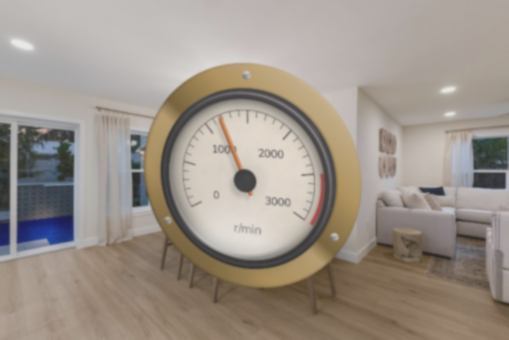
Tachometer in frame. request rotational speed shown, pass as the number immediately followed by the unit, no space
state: 1200rpm
